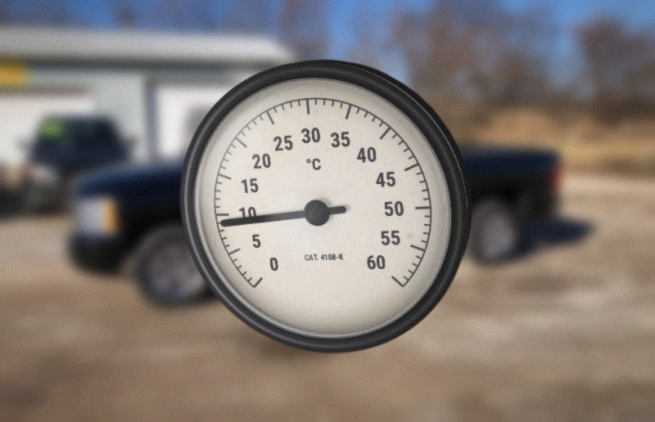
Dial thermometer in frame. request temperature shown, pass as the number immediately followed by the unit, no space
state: 9°C
